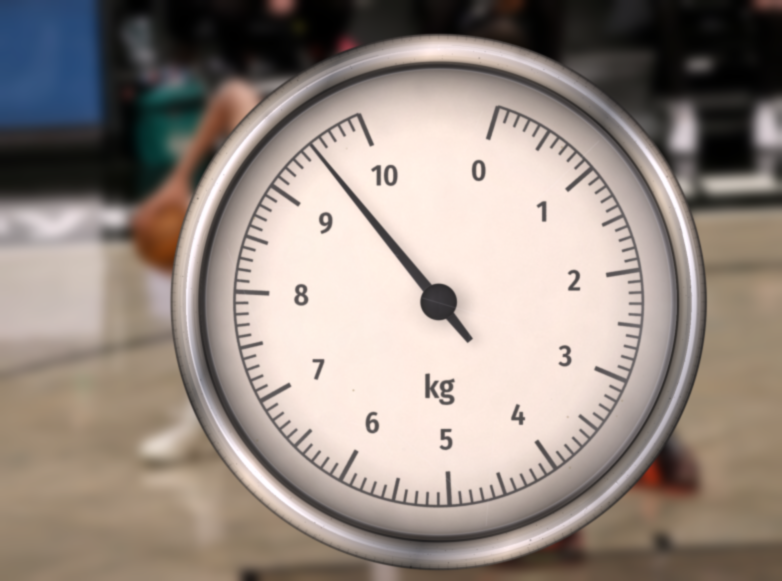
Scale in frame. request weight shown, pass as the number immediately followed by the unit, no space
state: 9.5kg
